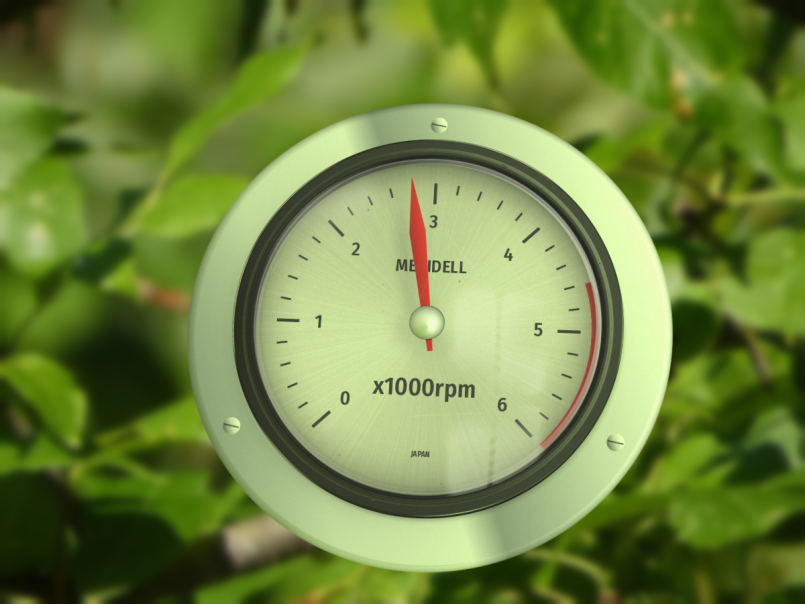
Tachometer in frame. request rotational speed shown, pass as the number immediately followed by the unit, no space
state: 2800rpm
